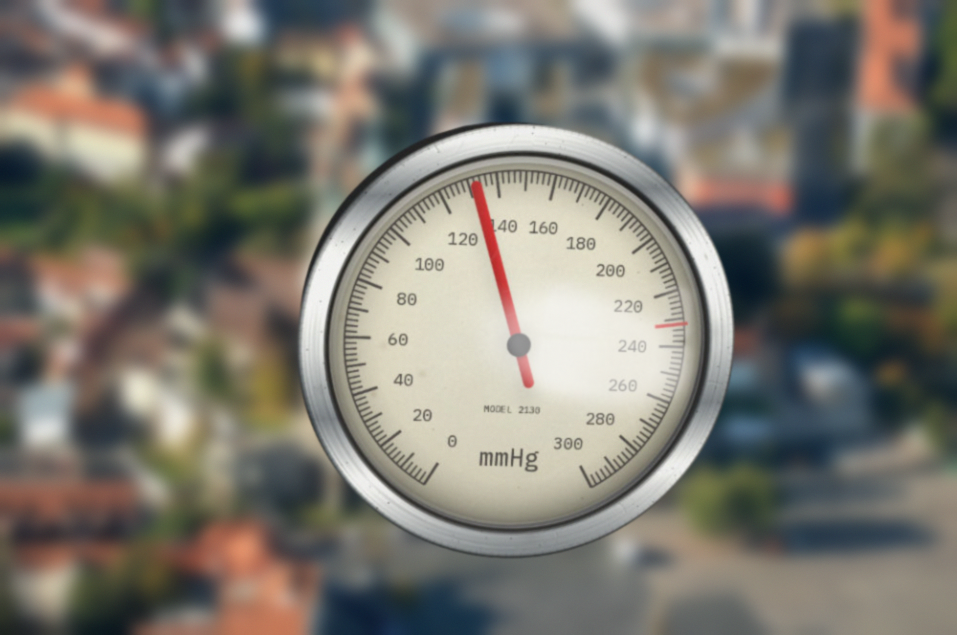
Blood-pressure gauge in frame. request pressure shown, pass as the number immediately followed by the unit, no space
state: 132mmHg
